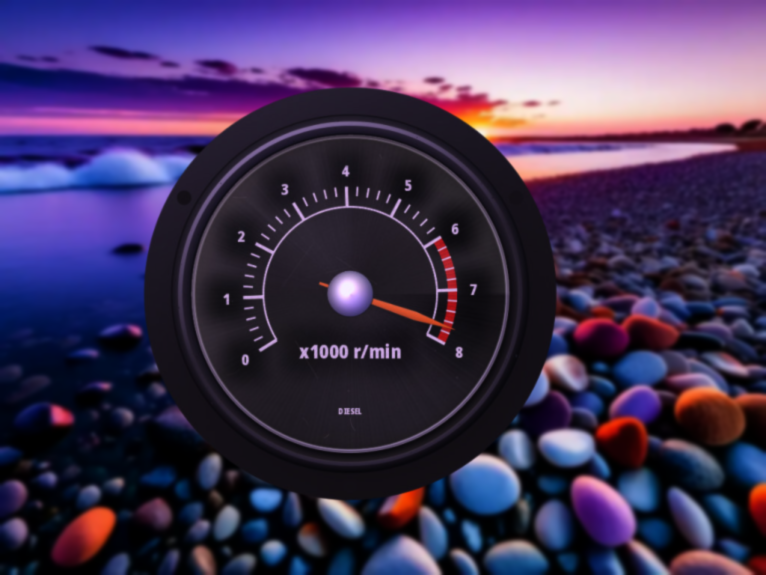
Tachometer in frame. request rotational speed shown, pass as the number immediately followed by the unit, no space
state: 7700rpm
